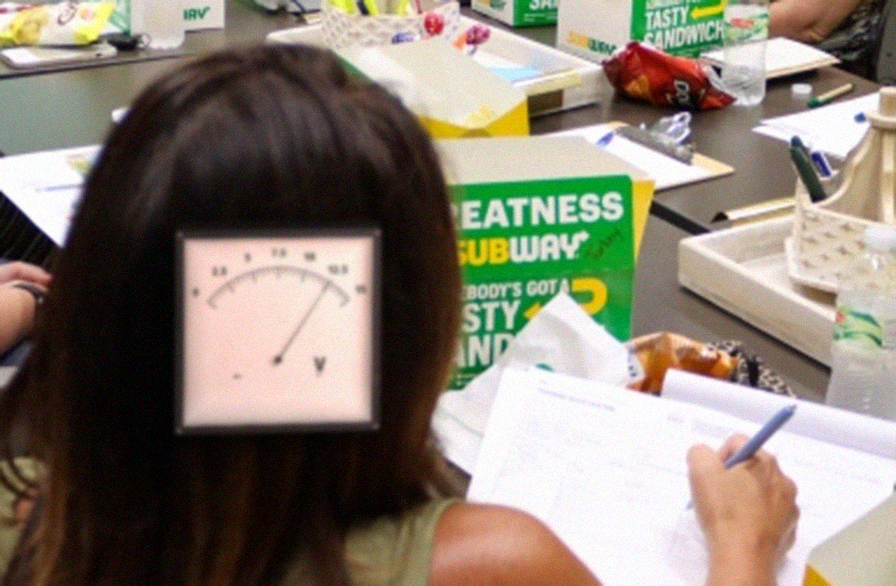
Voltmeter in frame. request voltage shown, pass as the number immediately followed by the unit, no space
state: 12.5V
